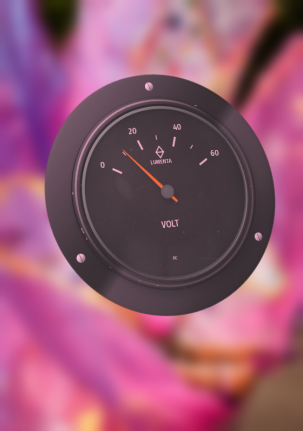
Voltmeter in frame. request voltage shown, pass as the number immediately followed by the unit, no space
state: 10V
